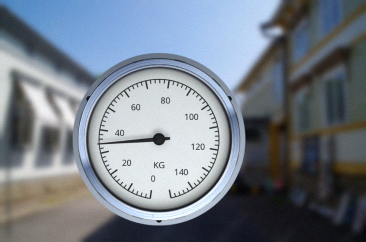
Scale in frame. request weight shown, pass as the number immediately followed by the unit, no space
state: 34kg
